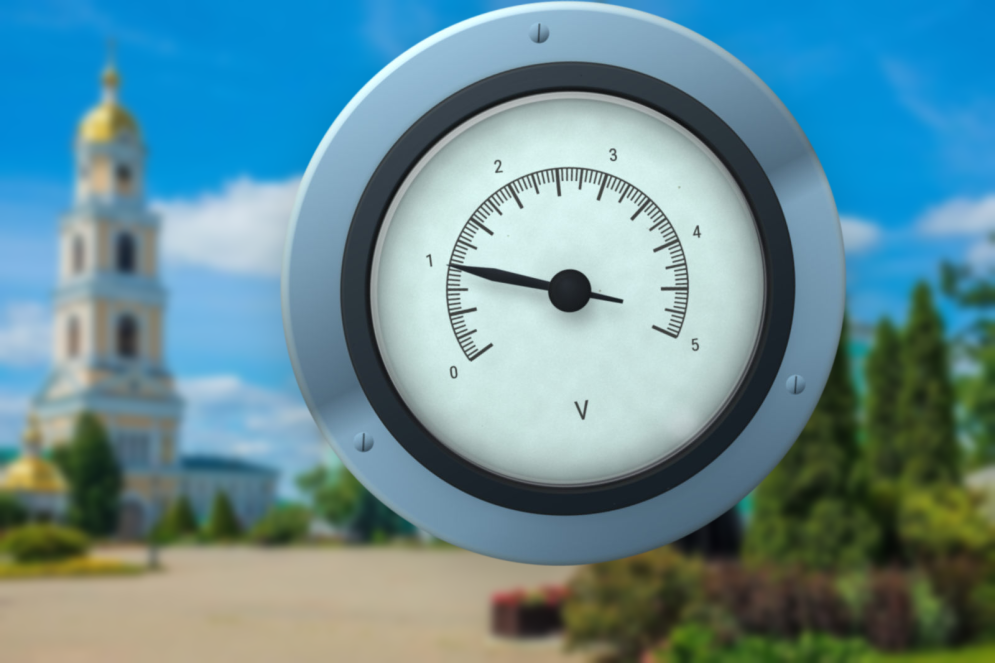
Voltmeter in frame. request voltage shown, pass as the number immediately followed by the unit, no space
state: 1V
